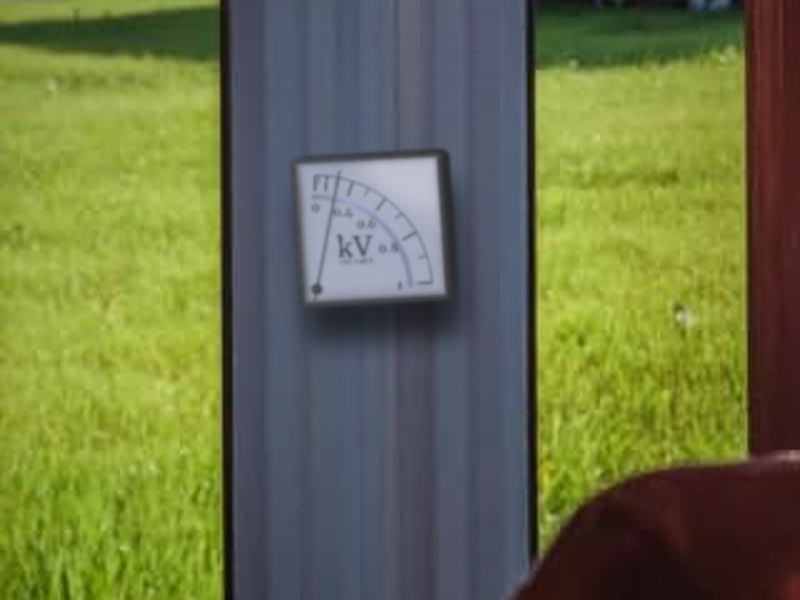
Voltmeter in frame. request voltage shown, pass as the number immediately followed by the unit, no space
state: 0.3kV
